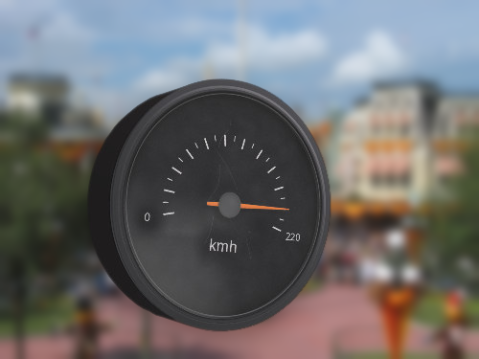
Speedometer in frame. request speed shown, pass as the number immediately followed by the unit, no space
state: 200km/h
